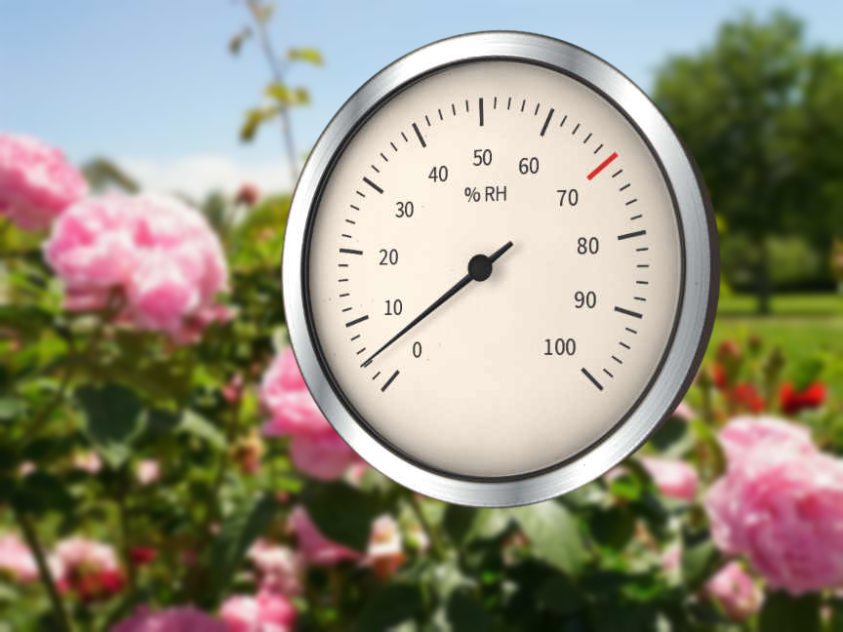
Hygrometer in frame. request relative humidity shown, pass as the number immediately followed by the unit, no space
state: 4%
